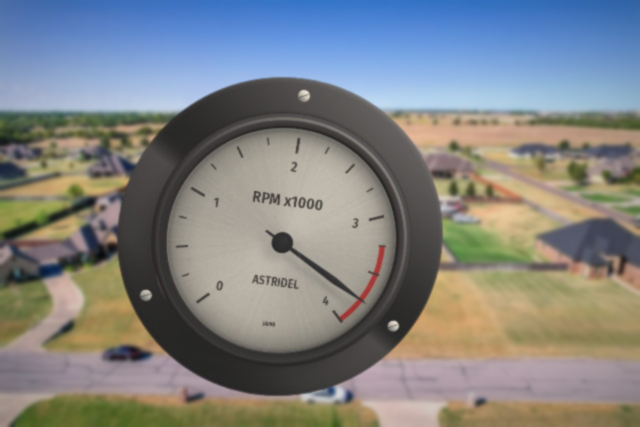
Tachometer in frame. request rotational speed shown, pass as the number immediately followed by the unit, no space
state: 3750rpm
